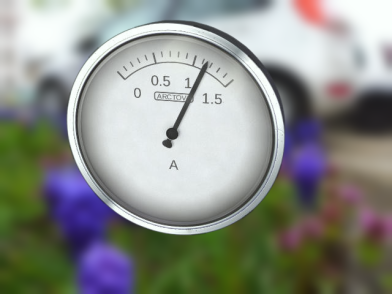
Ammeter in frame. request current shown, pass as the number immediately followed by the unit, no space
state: 1.15A
